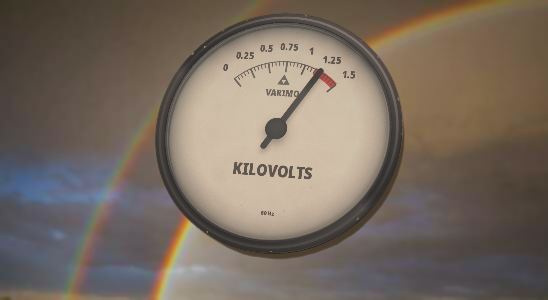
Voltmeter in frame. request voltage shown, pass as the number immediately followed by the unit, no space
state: 1.25kV
